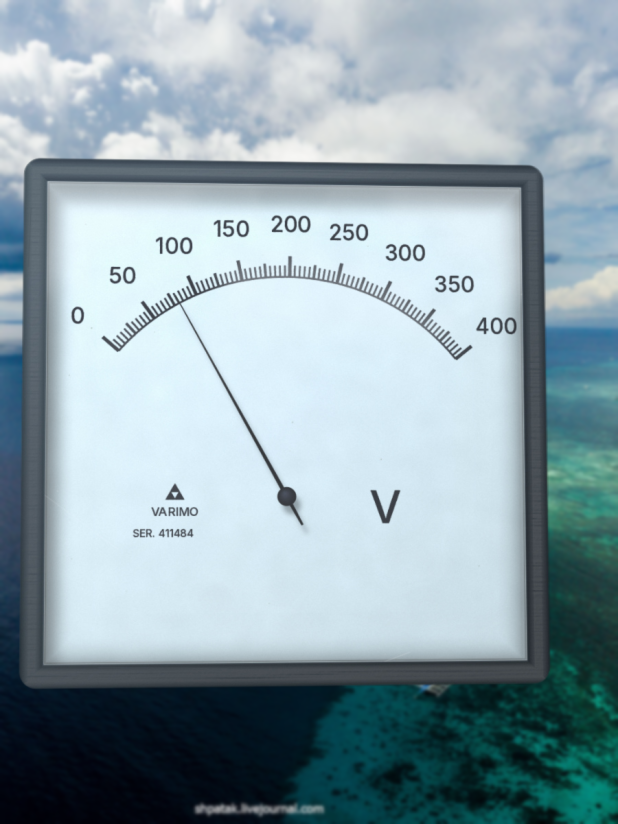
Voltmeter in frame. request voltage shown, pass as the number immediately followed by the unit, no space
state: 80V
